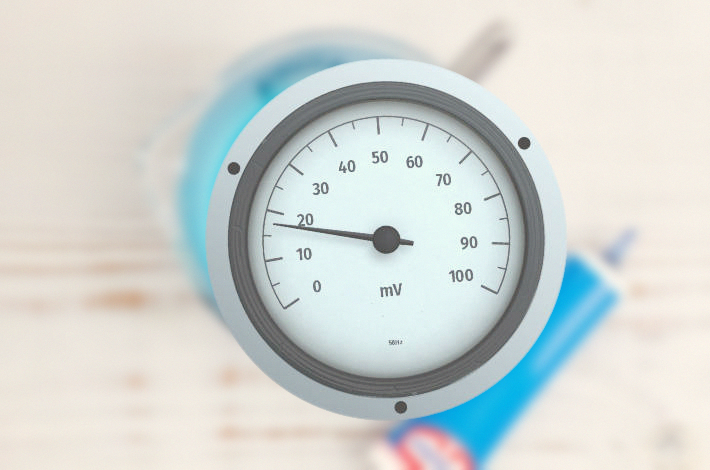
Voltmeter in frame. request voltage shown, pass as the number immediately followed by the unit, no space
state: 17.5mV
